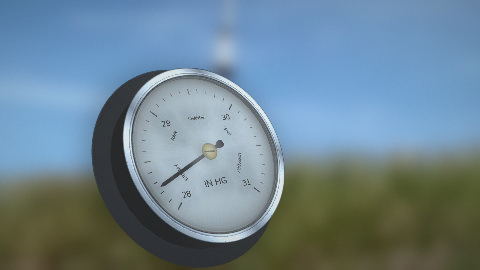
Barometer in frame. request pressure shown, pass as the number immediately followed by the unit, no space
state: 28.25inHg
